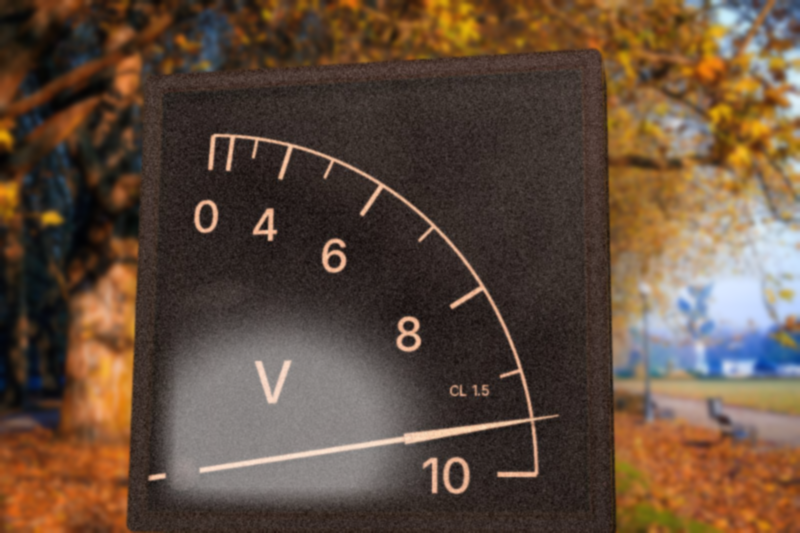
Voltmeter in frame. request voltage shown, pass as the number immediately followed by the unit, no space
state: 9.5V
